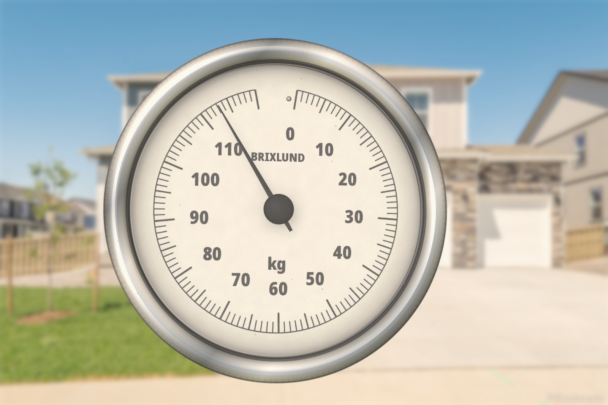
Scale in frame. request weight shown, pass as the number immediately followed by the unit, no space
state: 113kg
